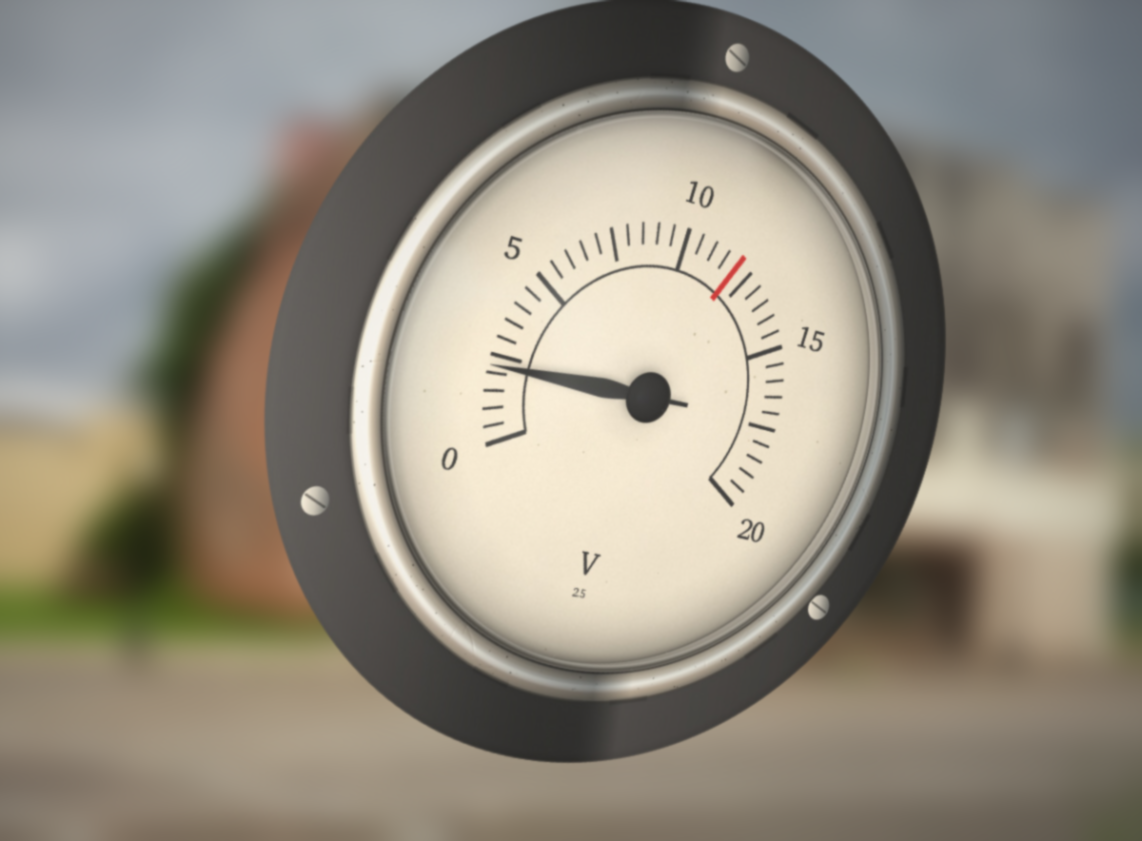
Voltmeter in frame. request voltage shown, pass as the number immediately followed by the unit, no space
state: 2.25V
